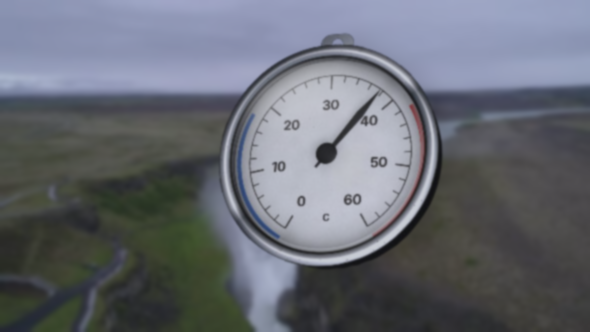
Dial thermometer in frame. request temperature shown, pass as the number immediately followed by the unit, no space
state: 38°C
